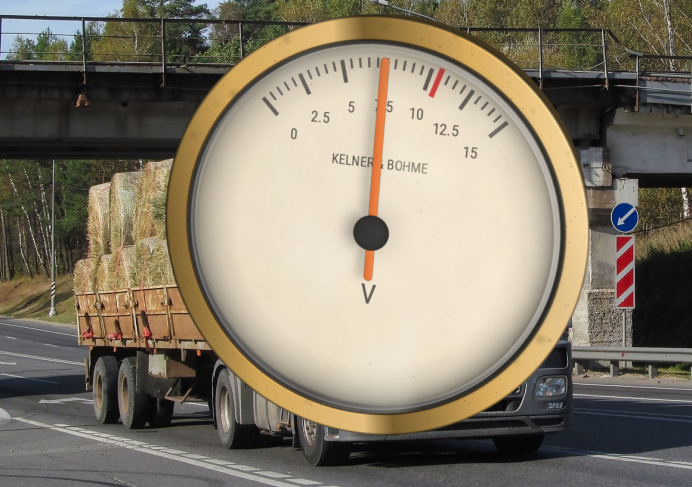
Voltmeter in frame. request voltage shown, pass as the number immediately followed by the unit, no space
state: 7.5V
